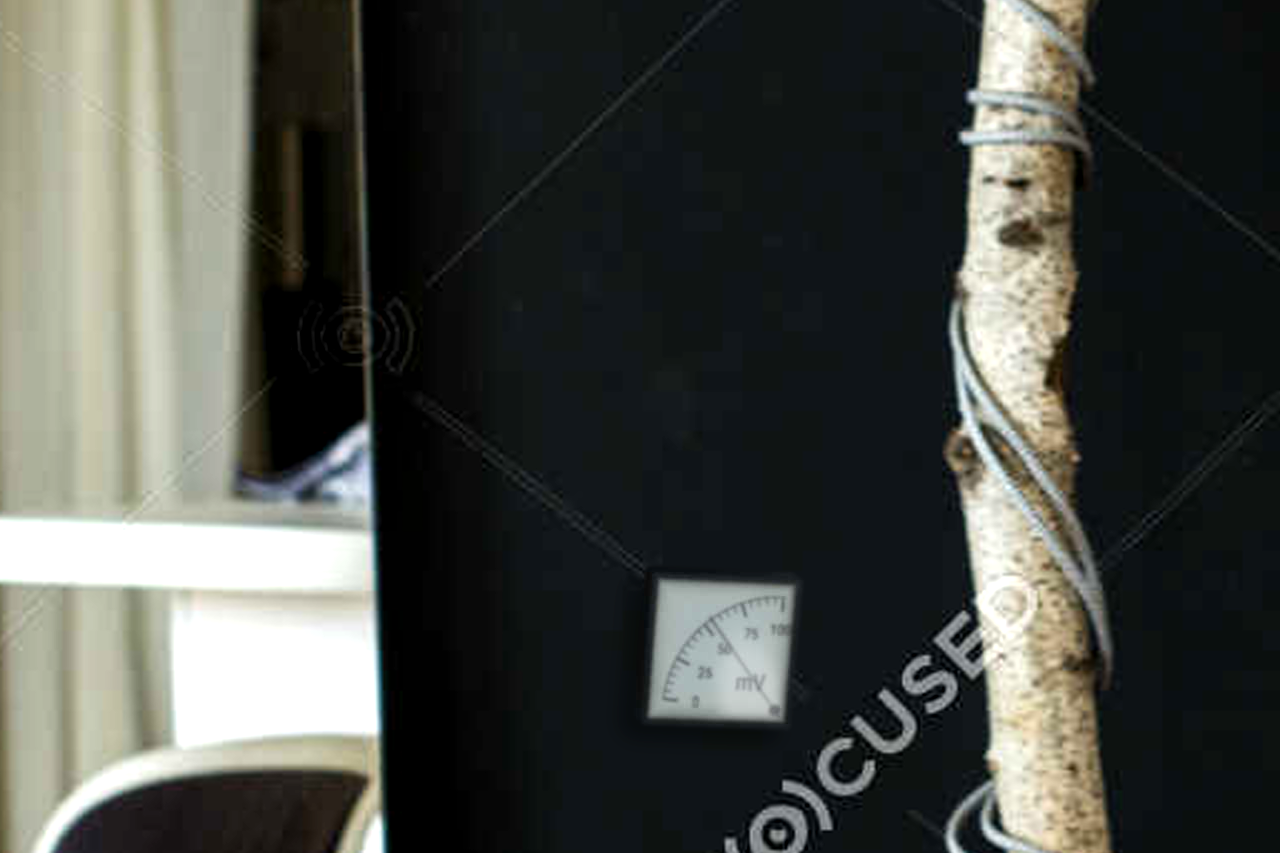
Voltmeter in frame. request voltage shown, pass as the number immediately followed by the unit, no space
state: 55mV
